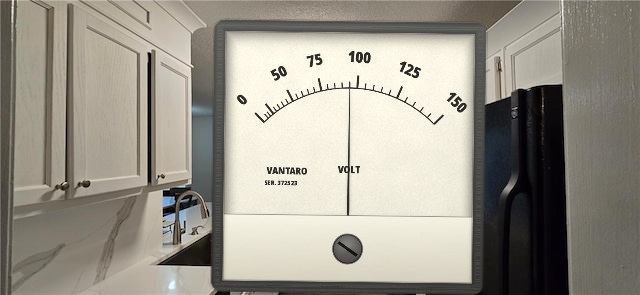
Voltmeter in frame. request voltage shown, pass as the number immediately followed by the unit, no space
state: 95V
